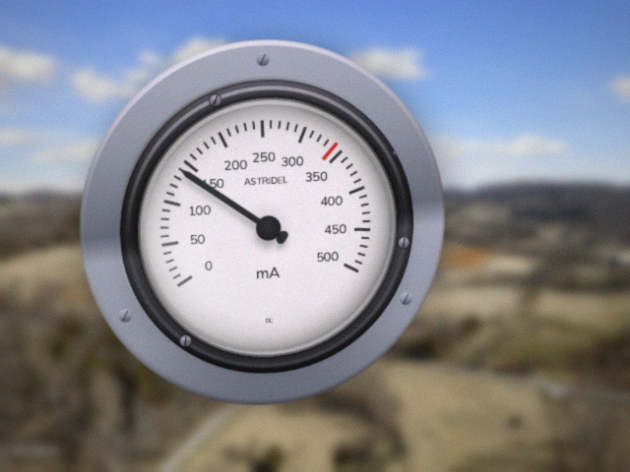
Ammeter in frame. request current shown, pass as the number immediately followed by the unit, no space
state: 140mA
